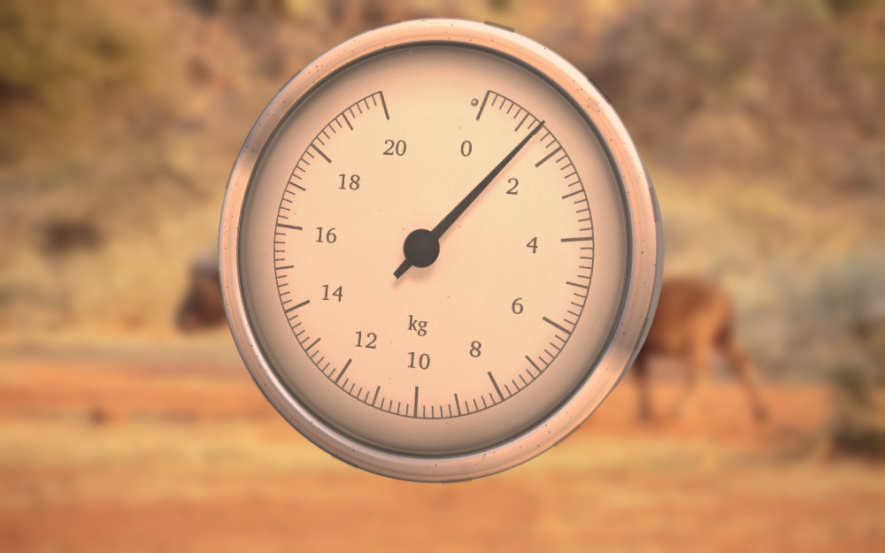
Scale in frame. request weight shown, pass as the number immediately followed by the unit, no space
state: 1.4kg
